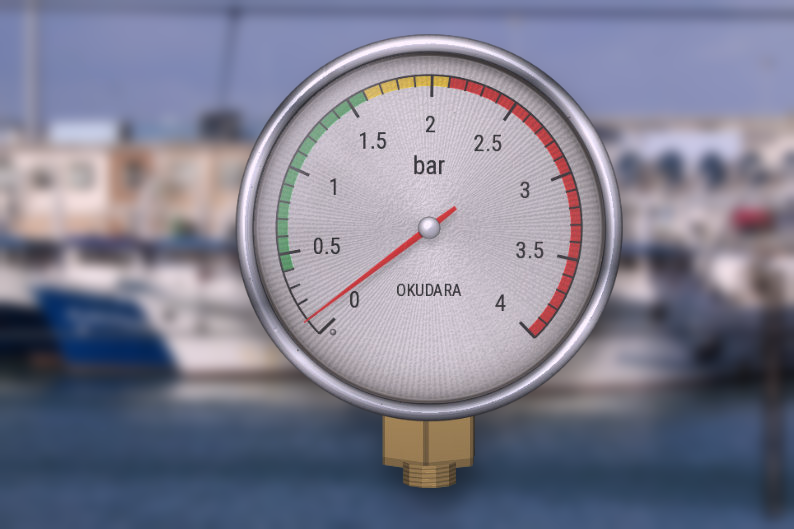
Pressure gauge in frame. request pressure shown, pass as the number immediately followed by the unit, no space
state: 0.1bar
